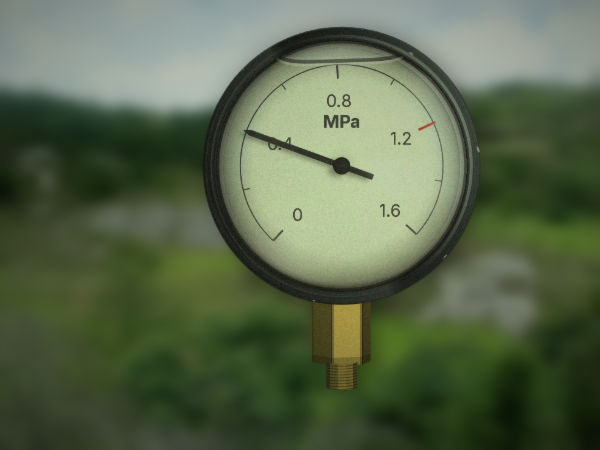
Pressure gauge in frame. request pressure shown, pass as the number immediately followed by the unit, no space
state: 0.4MPa
